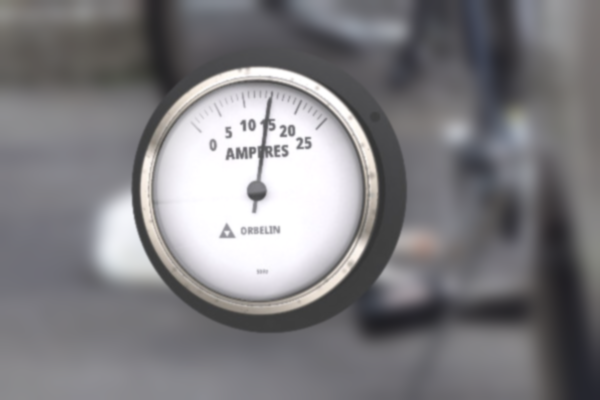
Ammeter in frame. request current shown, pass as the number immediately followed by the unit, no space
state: 15A
